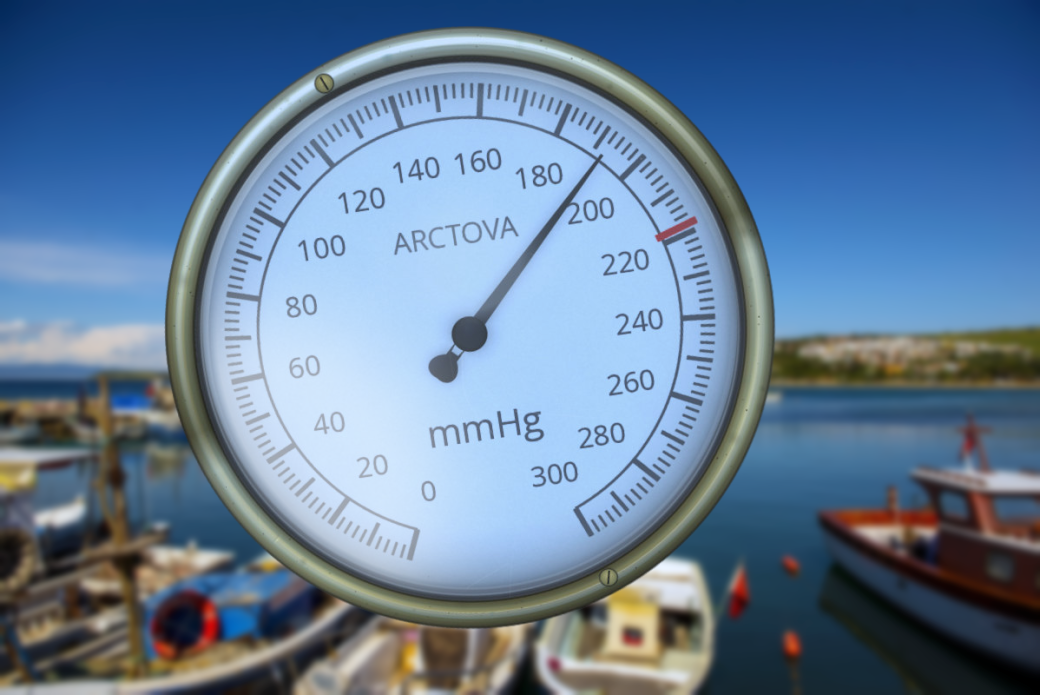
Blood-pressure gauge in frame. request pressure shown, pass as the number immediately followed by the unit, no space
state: 192mmHg
